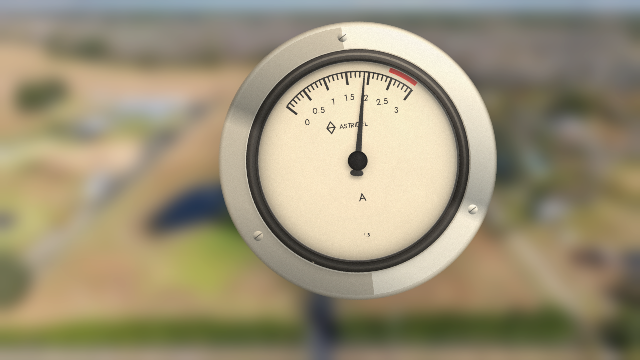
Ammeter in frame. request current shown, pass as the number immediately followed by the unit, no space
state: 1.9A
